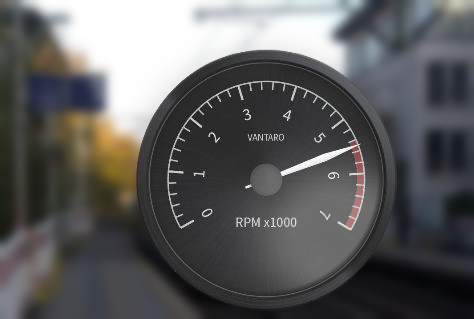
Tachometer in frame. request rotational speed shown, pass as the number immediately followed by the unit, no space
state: 5500rpm
